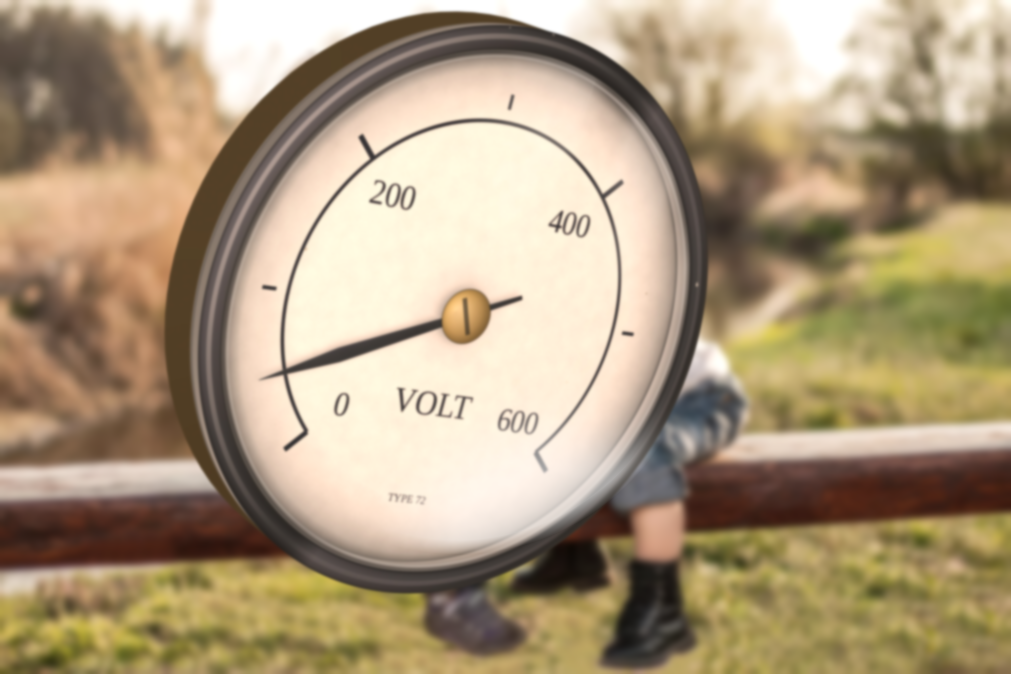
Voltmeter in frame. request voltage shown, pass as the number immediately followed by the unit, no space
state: 50V
